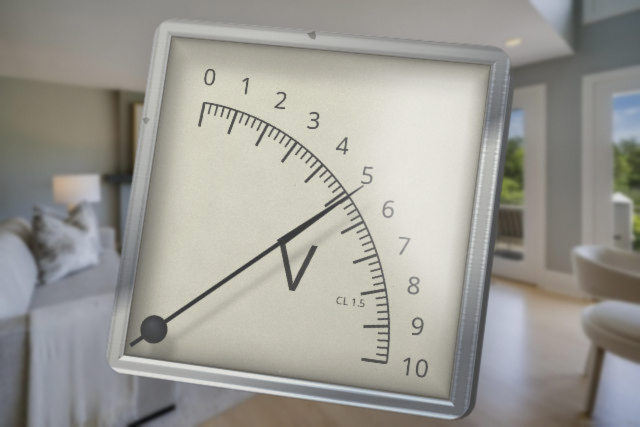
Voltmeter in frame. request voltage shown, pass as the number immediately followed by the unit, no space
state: 5.2V
